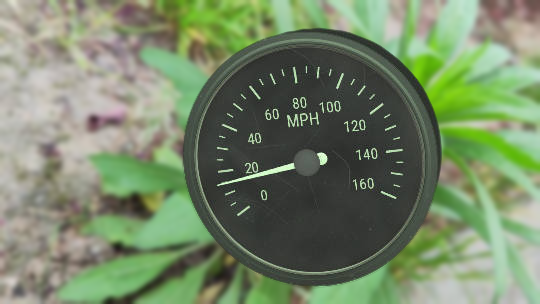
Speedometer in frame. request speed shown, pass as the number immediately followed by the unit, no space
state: 15mph
